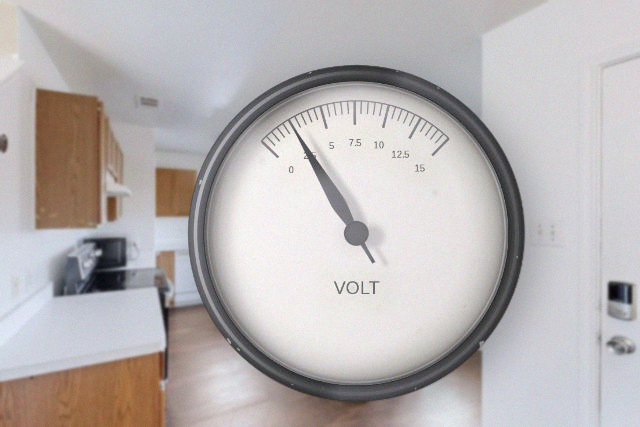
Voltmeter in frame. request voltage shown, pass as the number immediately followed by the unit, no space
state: 2.5V
